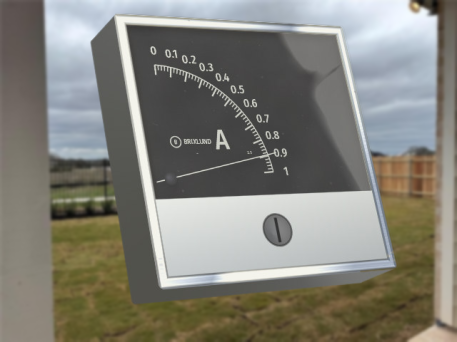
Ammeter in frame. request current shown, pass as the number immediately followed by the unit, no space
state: 0.9A
